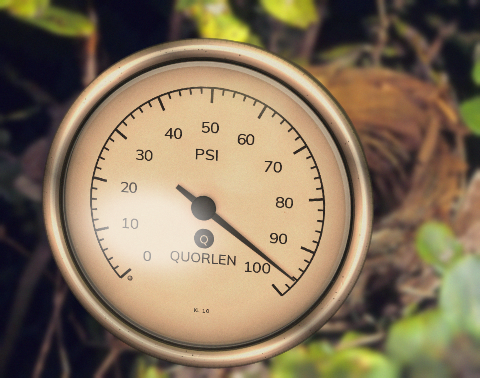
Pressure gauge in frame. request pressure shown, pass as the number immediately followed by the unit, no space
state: 96psi
